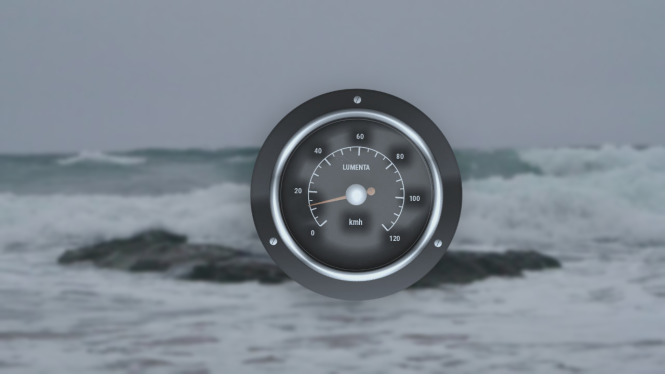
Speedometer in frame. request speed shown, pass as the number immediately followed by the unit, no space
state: 12.5km/h
